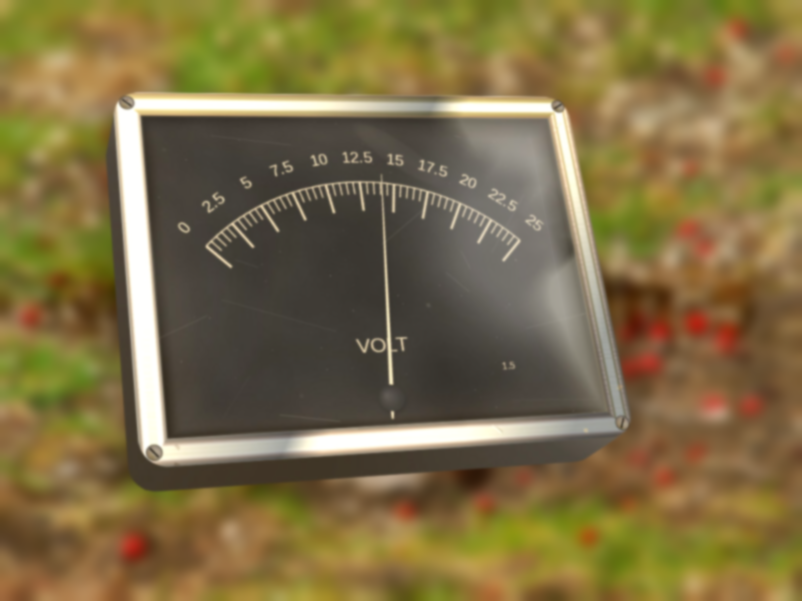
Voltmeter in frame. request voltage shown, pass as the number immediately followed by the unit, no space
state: 14V
